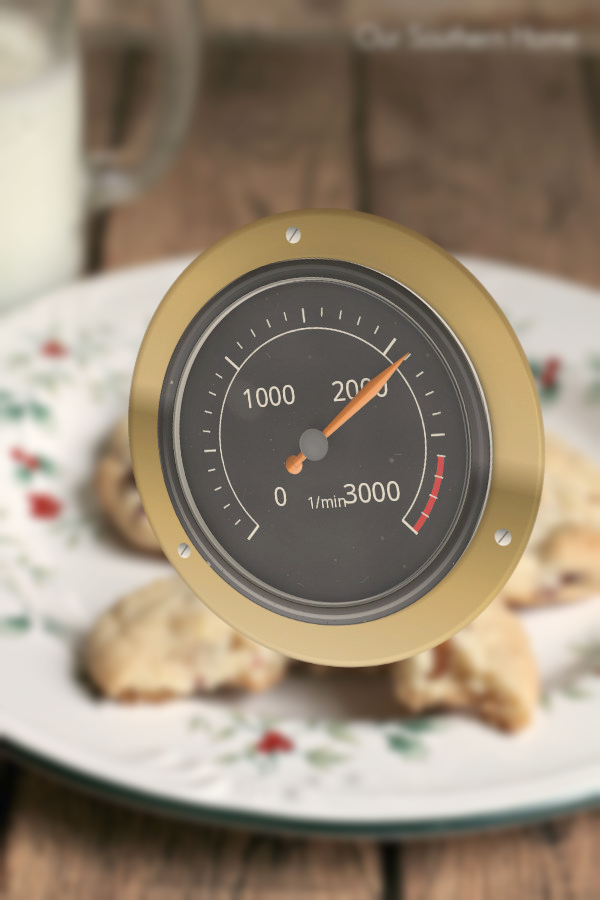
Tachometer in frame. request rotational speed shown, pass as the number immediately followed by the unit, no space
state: 2100rpm
